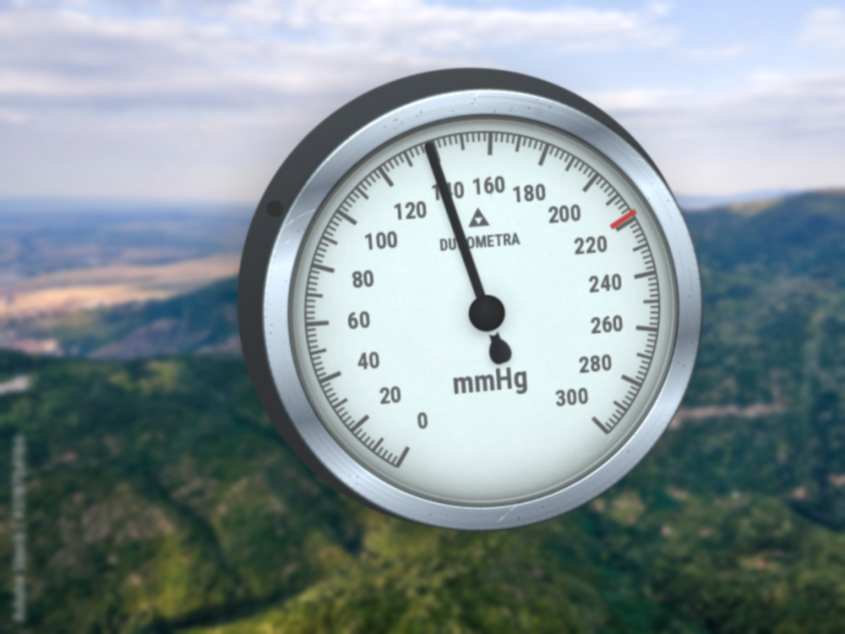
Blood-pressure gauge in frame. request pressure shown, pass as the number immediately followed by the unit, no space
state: 138mmHg
